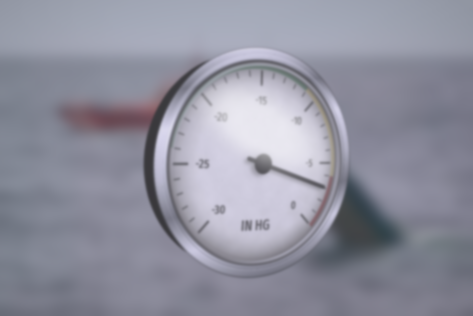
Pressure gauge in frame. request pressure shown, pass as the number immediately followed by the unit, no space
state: -3inHg
